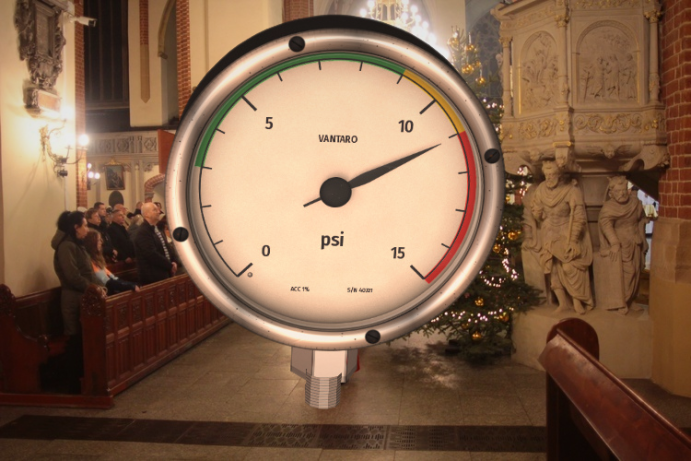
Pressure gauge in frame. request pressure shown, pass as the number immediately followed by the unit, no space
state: 11psi
